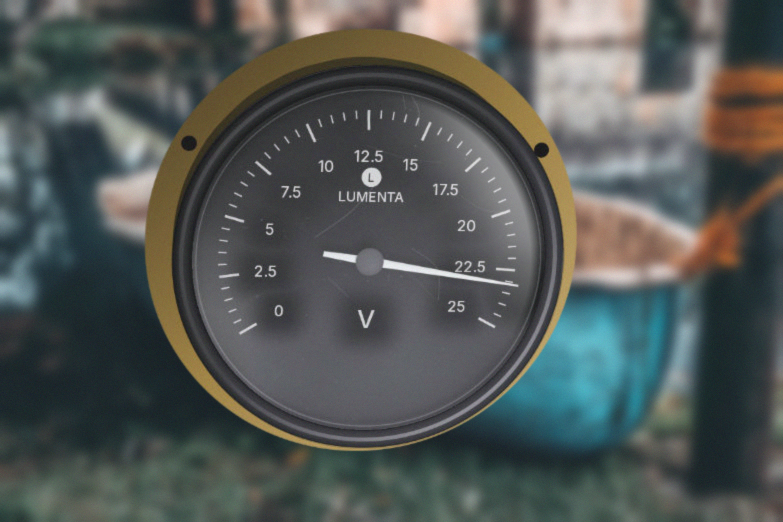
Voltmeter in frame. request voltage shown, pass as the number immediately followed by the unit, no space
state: 23V
